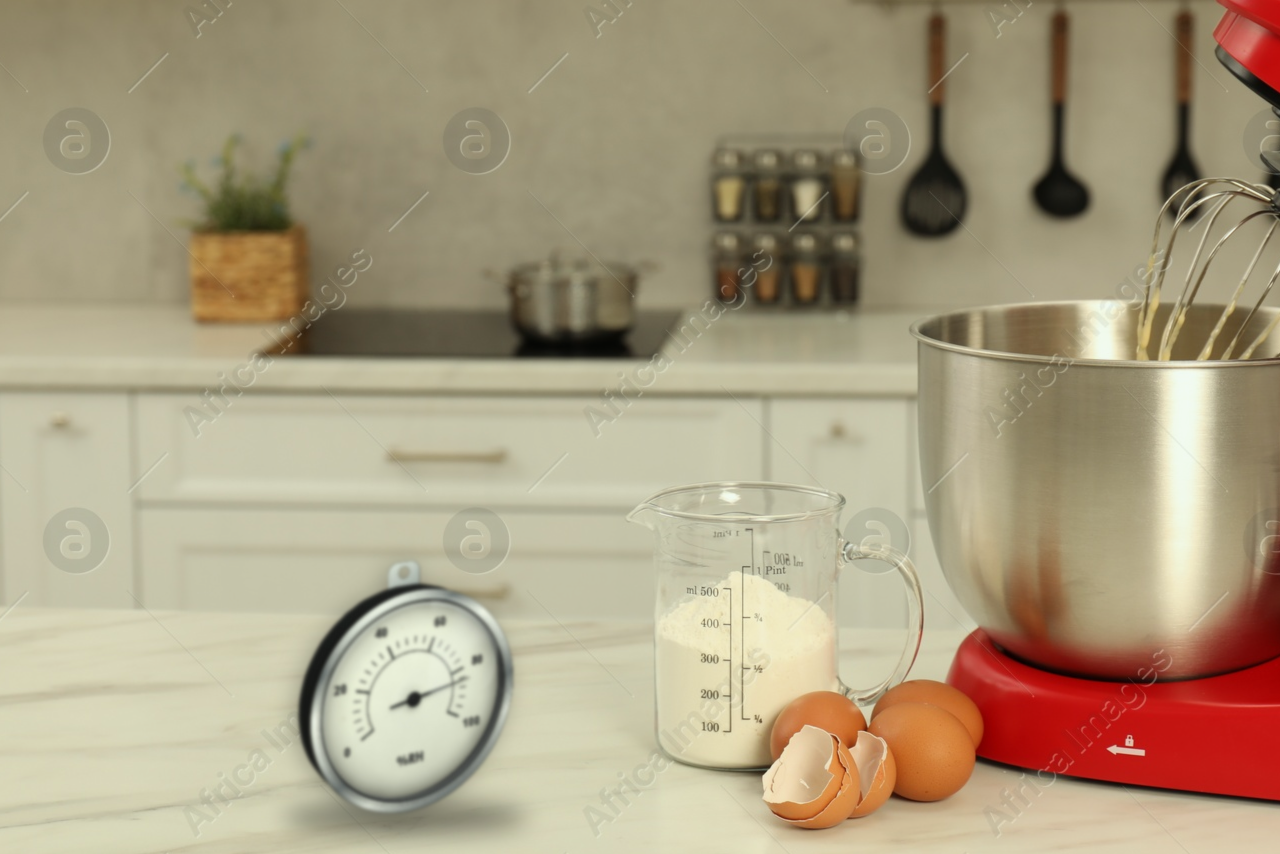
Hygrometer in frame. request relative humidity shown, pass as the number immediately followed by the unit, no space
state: 84%
